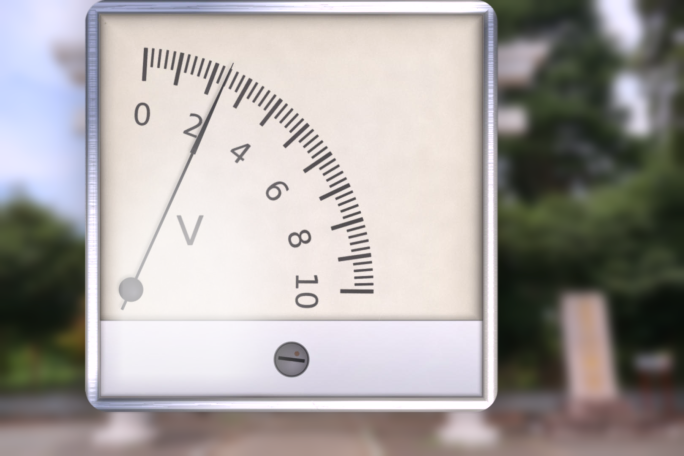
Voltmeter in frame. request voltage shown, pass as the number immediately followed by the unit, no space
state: 2.4V
